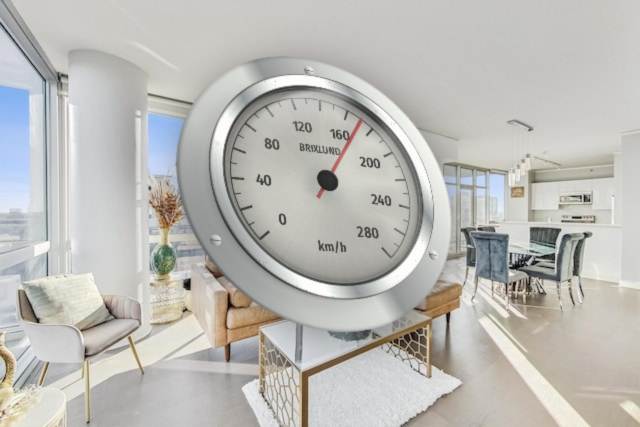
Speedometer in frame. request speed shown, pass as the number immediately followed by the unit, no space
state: 170km/h
